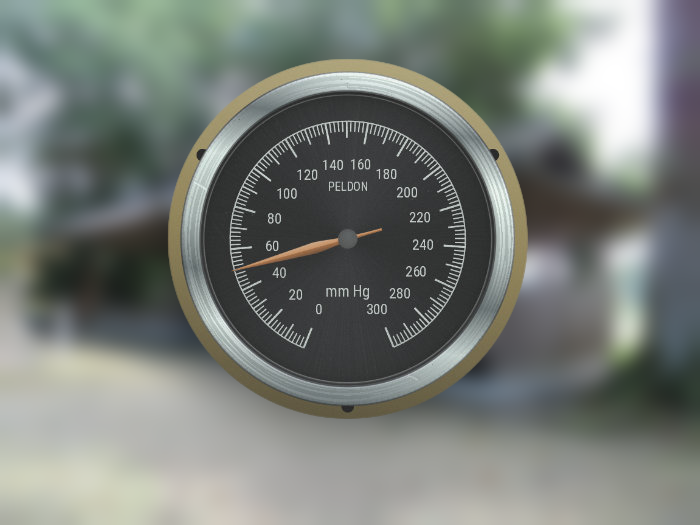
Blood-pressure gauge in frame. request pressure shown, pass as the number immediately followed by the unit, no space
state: 50mmHg
